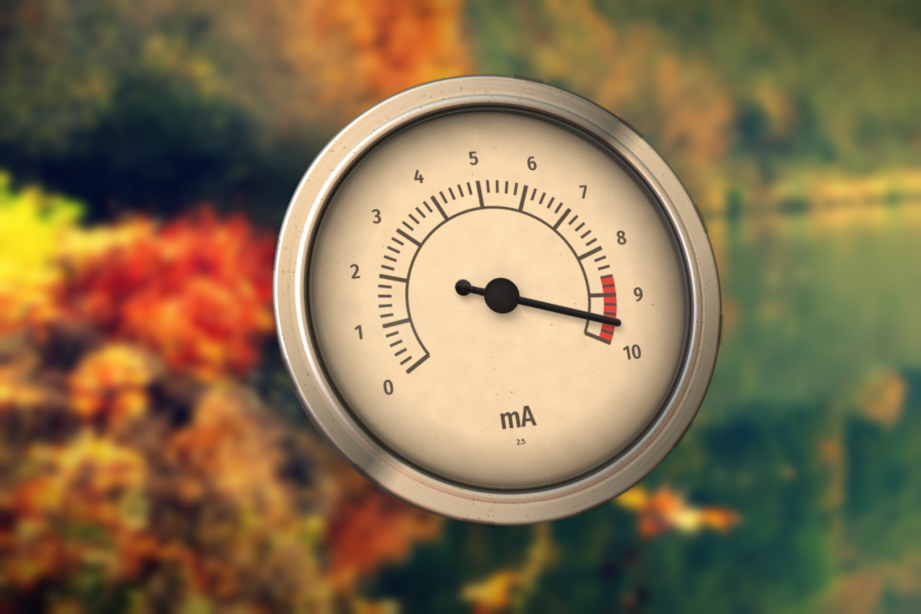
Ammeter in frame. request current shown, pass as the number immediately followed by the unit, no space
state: 9.6mA
